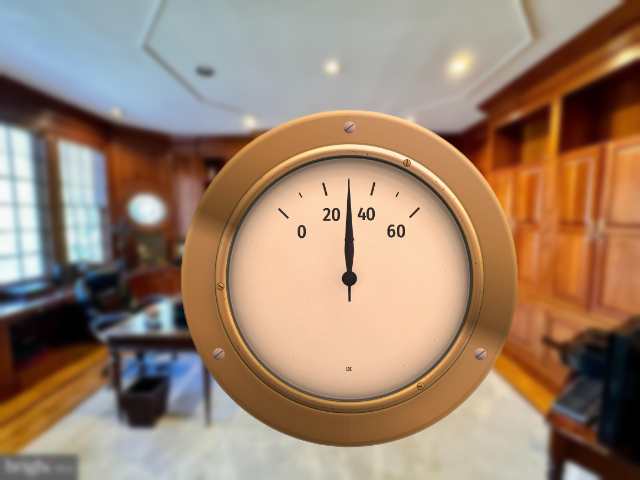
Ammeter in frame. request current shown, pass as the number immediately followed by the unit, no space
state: 30A
